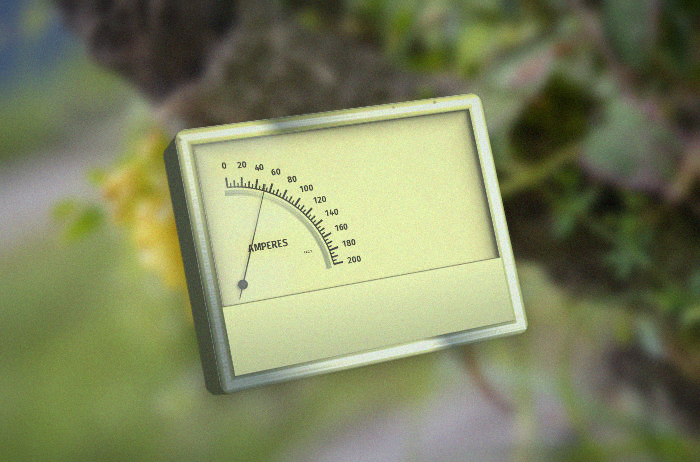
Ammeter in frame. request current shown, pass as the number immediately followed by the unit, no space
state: 50A
